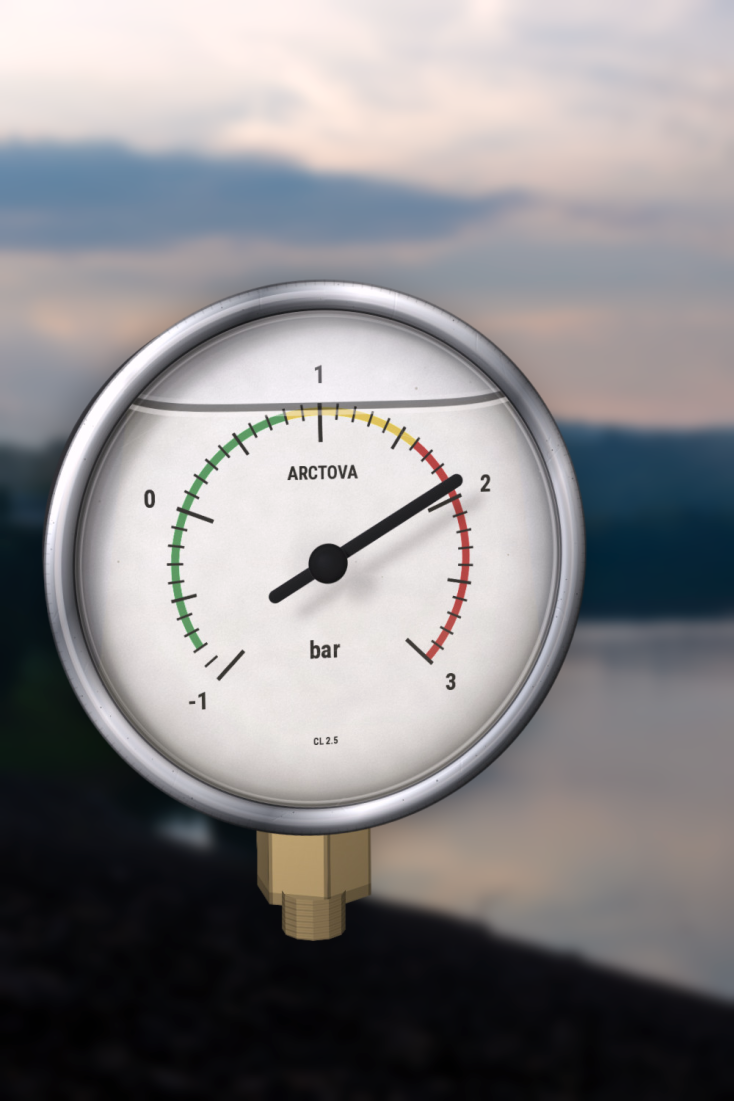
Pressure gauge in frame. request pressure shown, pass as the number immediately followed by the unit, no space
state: 1.9bar
